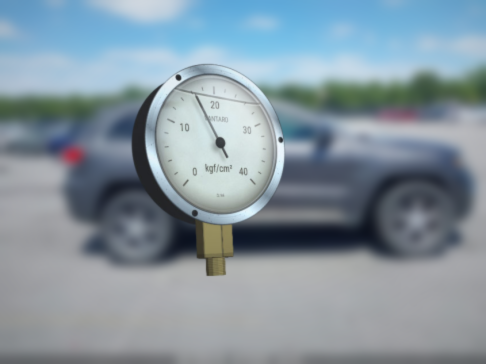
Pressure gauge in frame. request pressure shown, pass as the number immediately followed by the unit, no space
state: 16kg/cm²
